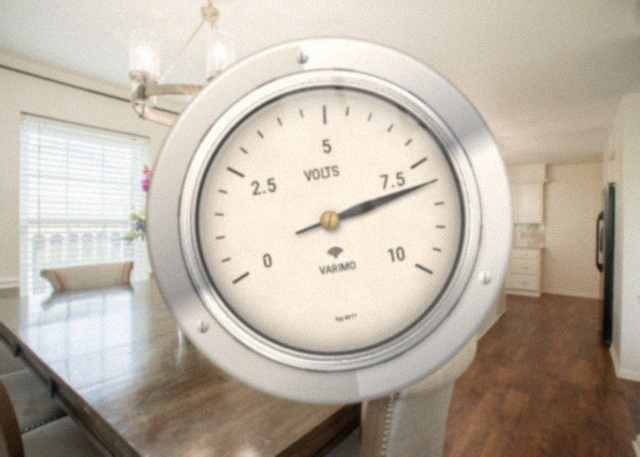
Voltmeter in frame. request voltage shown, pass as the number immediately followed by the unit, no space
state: 8V
